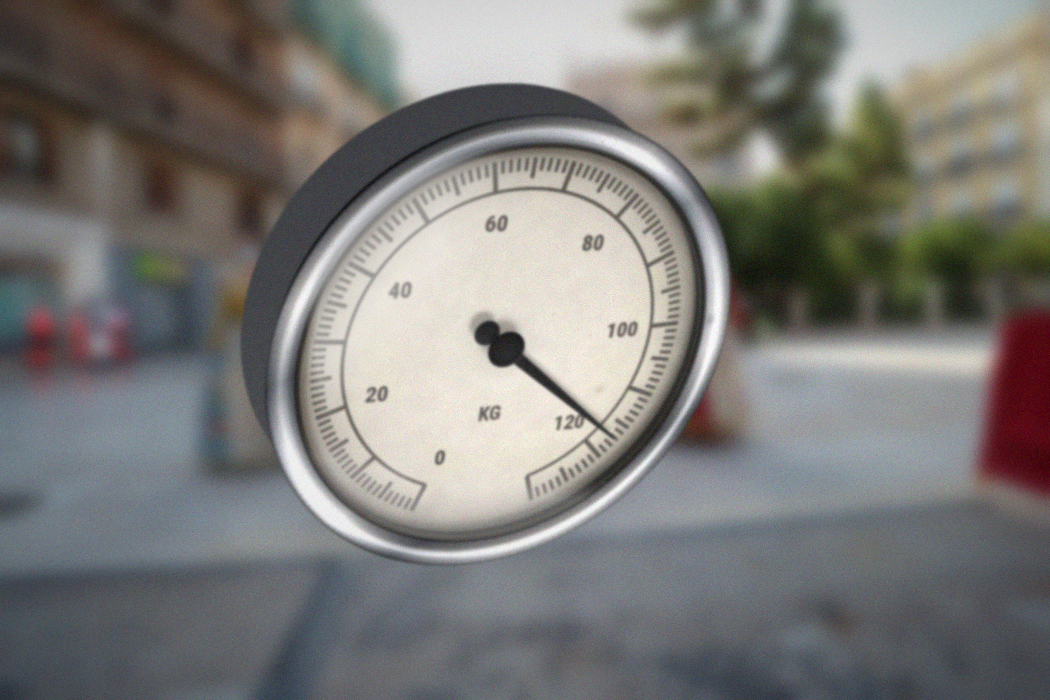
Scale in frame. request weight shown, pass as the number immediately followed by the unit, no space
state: 117kg
